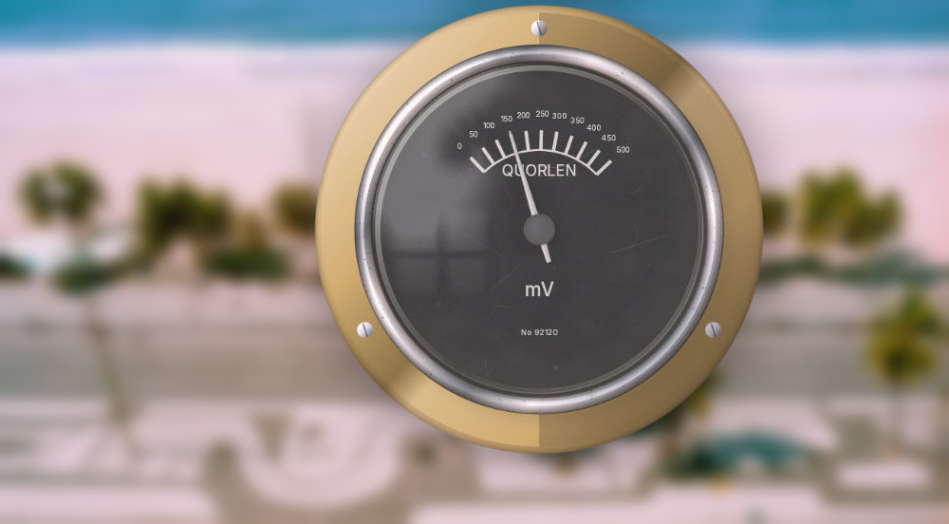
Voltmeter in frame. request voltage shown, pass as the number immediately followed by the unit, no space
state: 150mV
